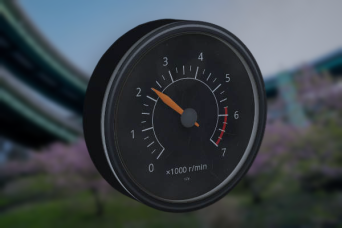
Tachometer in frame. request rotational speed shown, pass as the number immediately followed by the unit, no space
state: 2250rpm
